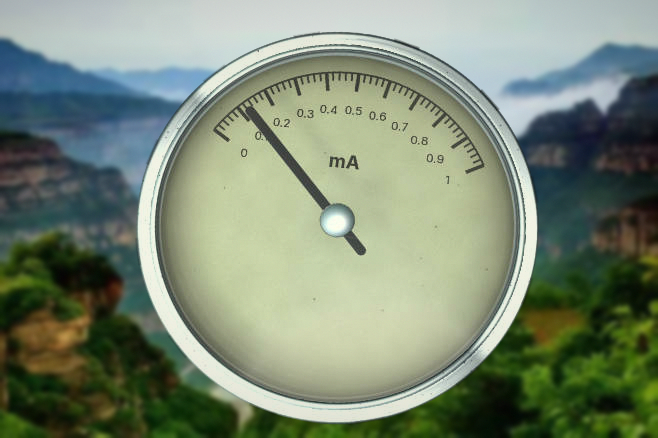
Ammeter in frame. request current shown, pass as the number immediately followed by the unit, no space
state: 0.12mA
